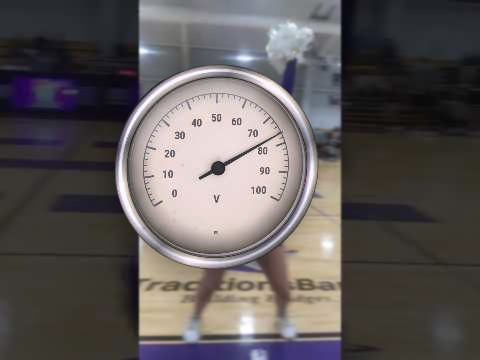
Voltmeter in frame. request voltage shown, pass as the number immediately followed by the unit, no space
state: 76V
